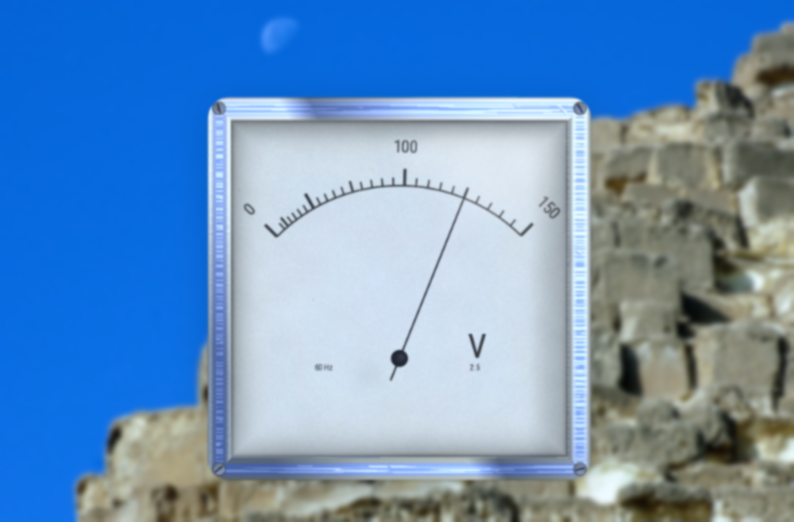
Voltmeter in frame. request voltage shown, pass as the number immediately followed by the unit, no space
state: 125V
